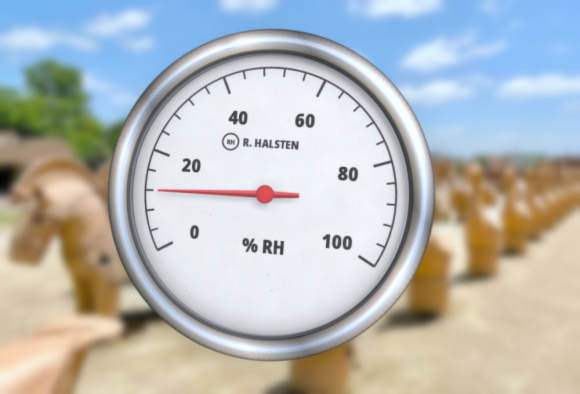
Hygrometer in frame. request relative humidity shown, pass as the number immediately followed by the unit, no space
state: 12%
